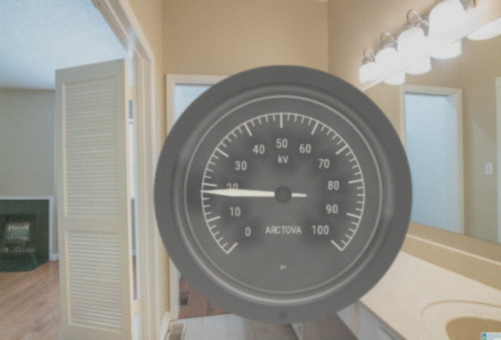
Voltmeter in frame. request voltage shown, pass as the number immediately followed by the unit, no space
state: 18kV
